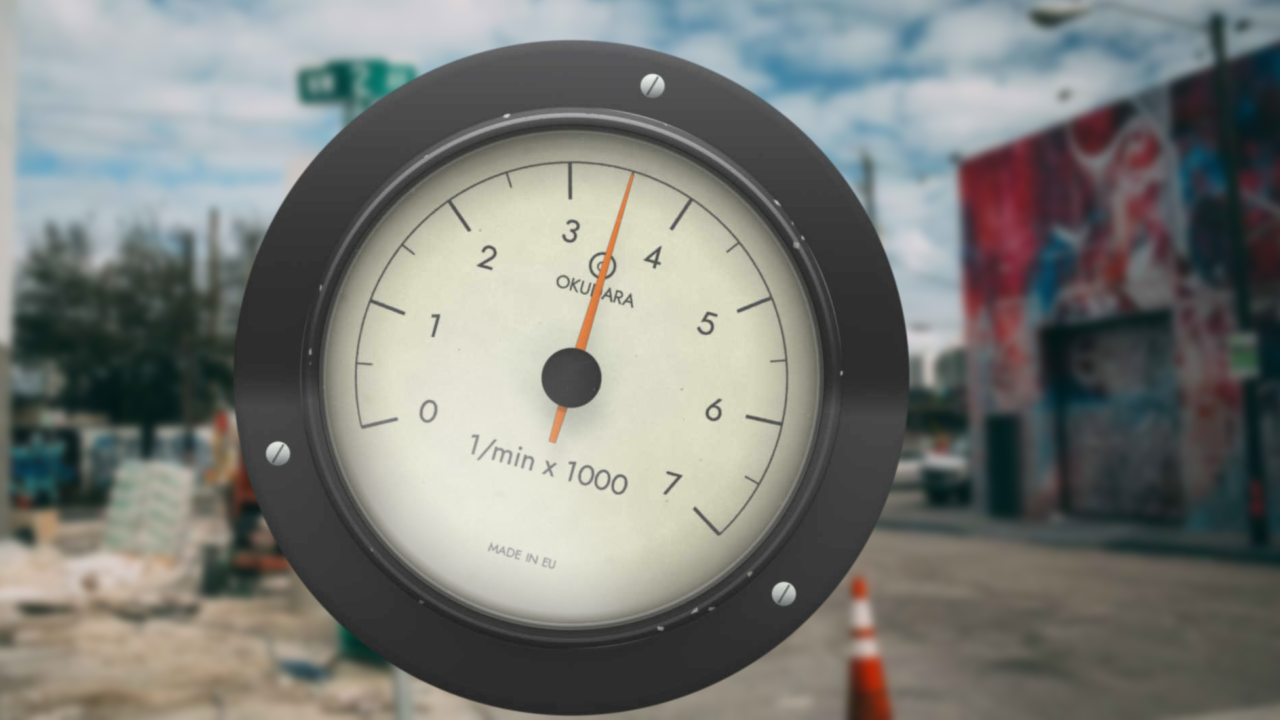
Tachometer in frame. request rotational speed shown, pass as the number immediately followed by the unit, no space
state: 3500rpm
